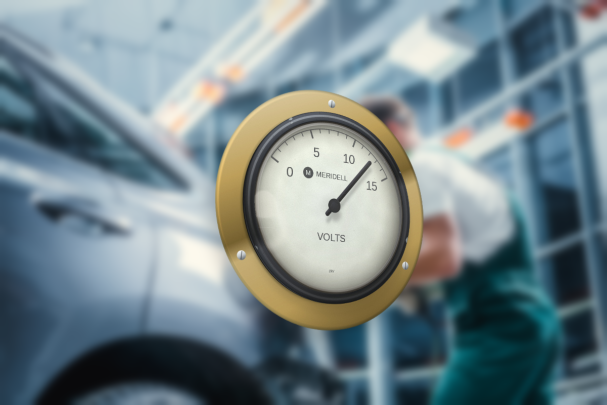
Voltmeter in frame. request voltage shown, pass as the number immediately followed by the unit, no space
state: 12.5V
